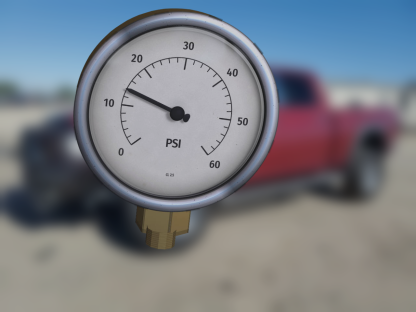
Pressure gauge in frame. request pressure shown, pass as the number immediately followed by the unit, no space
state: 14psi
